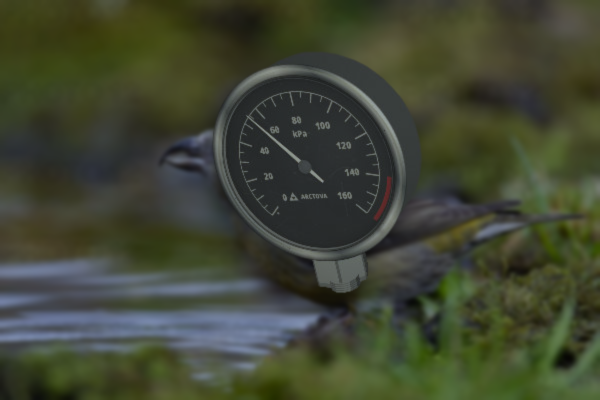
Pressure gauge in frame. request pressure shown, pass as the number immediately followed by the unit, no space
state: 55kPa
